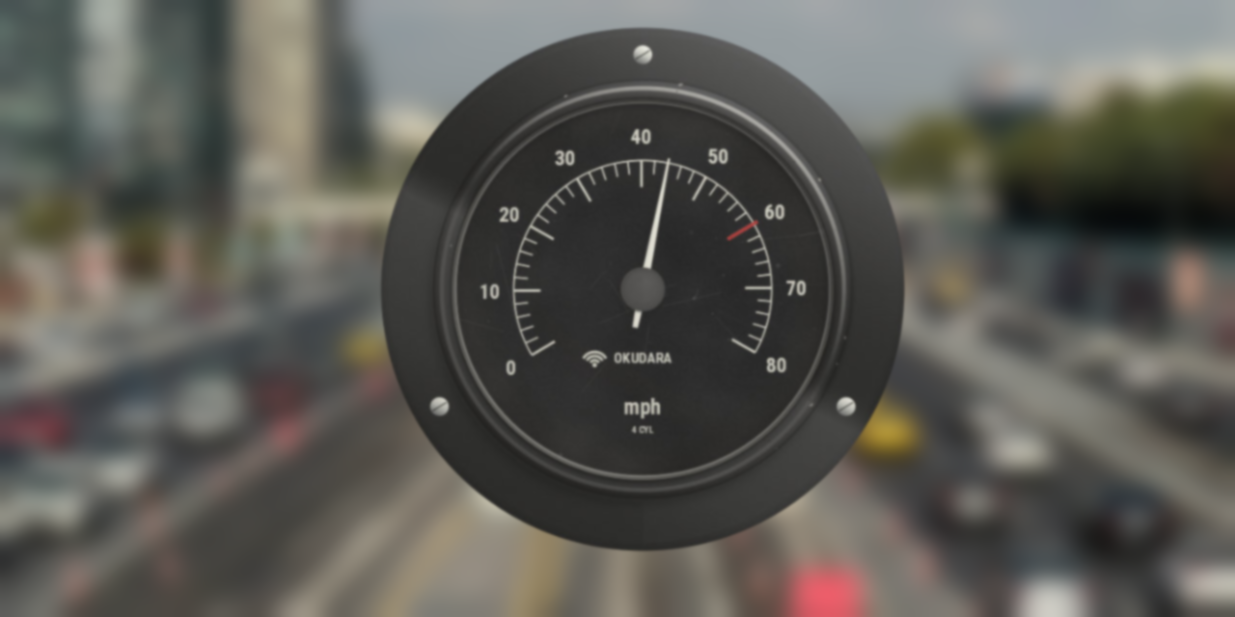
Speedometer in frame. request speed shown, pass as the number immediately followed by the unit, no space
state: 44mph
